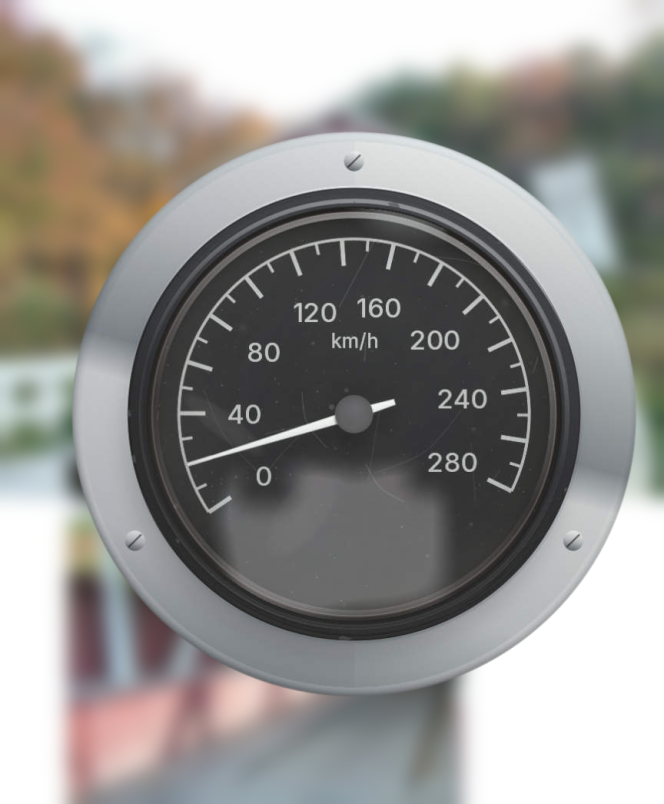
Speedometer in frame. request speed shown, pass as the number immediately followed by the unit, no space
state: 20km/h
